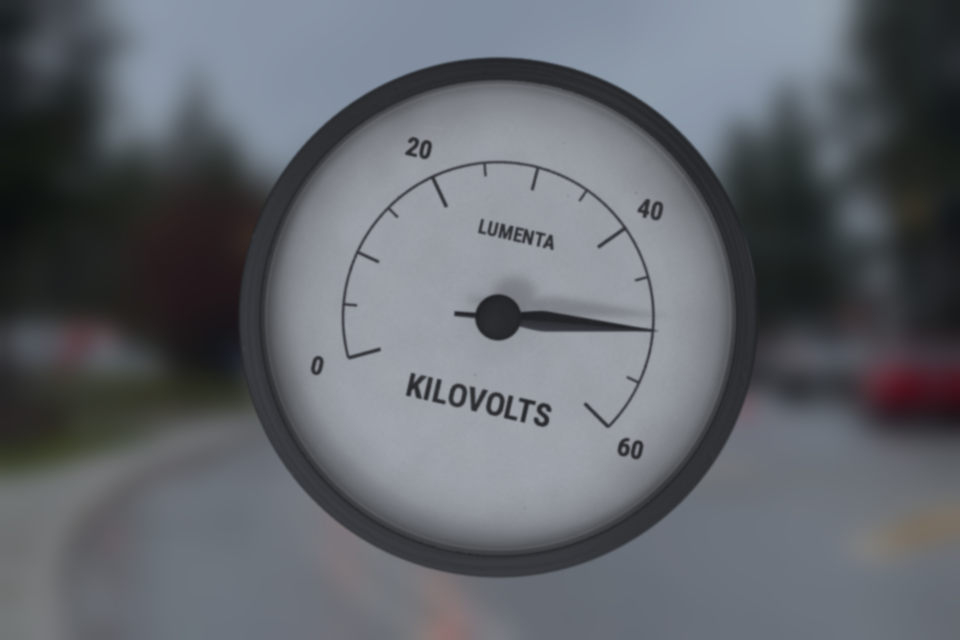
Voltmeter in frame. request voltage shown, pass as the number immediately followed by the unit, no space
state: 50kV
